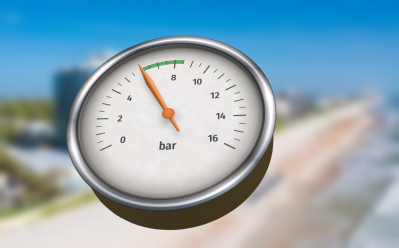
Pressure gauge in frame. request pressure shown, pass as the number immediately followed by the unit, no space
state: 6bar
